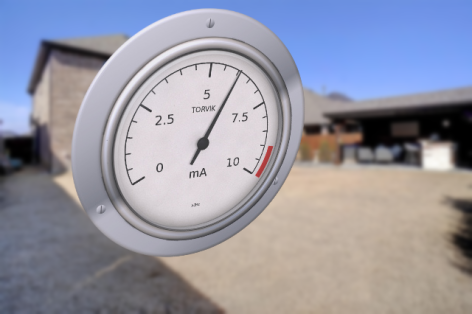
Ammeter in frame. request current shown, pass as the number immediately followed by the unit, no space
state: 6mA
